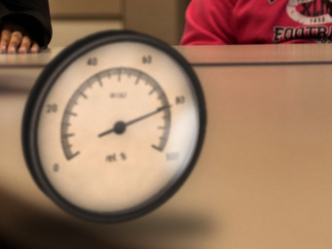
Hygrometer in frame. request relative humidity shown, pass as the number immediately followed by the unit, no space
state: 80%
